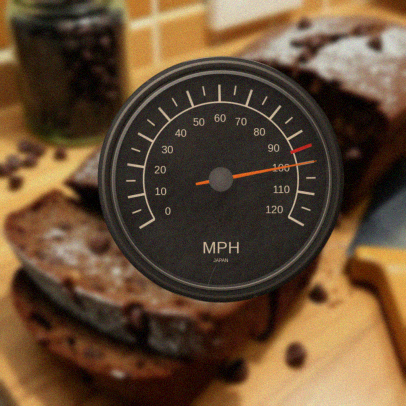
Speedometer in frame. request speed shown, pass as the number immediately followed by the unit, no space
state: 100mph
